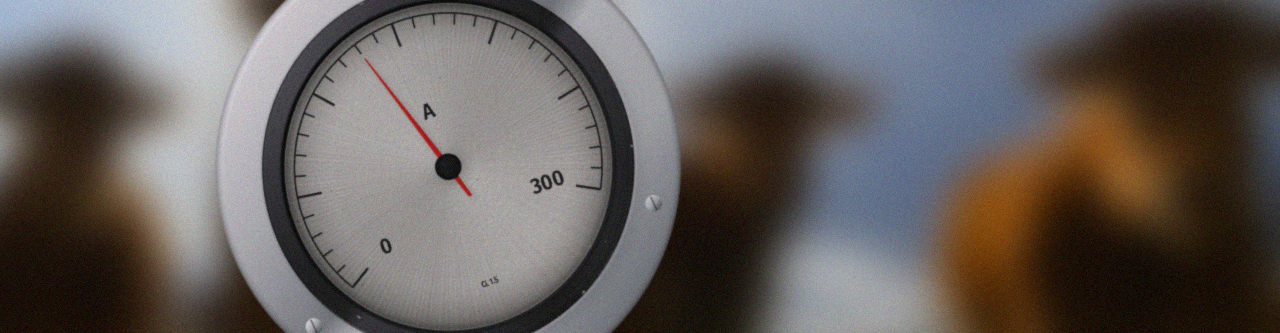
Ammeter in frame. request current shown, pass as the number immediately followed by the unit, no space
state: 130A
